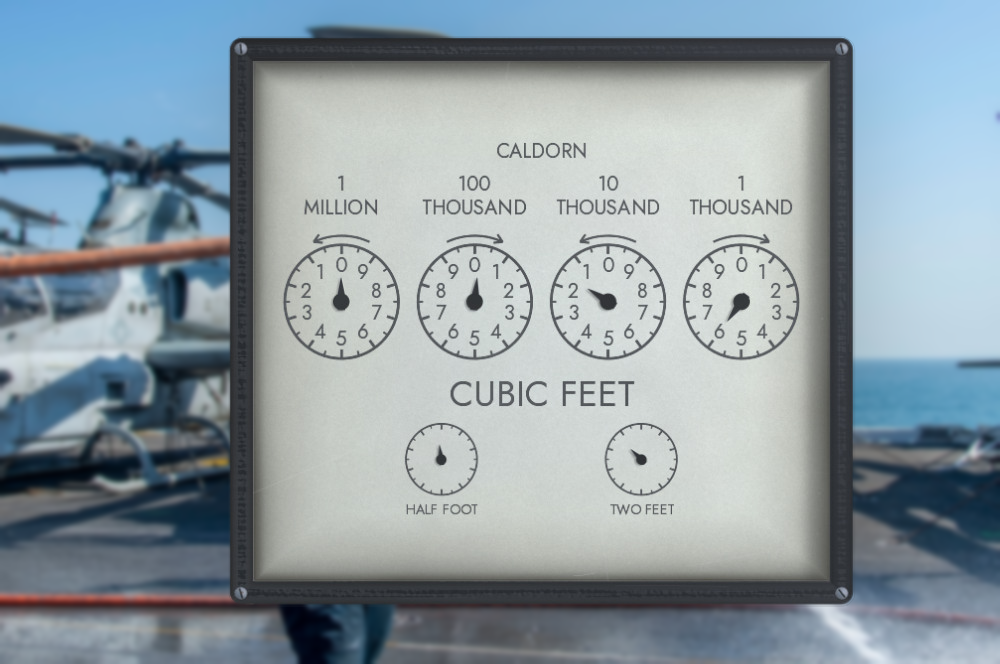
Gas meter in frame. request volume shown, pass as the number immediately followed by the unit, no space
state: 1600ft³
